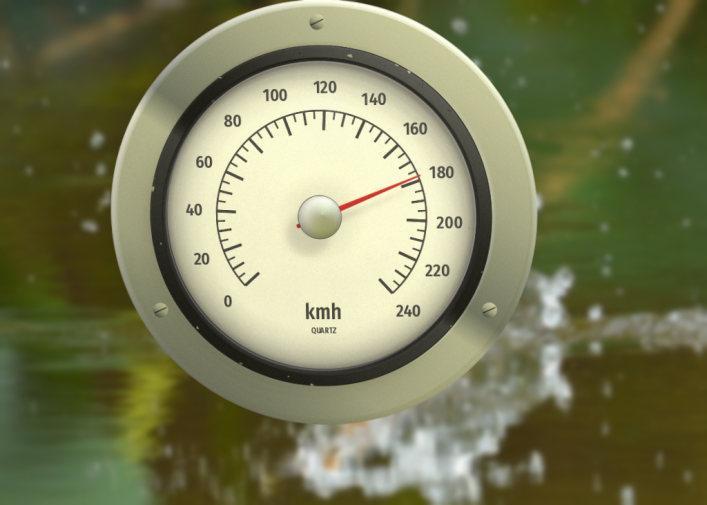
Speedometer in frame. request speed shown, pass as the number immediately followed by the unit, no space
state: 177.5km/h
